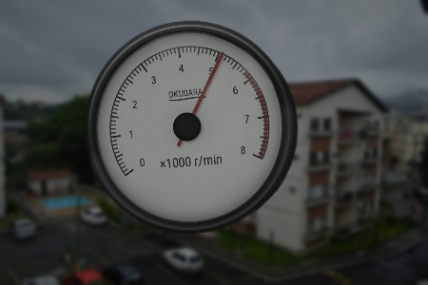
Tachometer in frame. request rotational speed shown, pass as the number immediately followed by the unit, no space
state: 5100rpm
